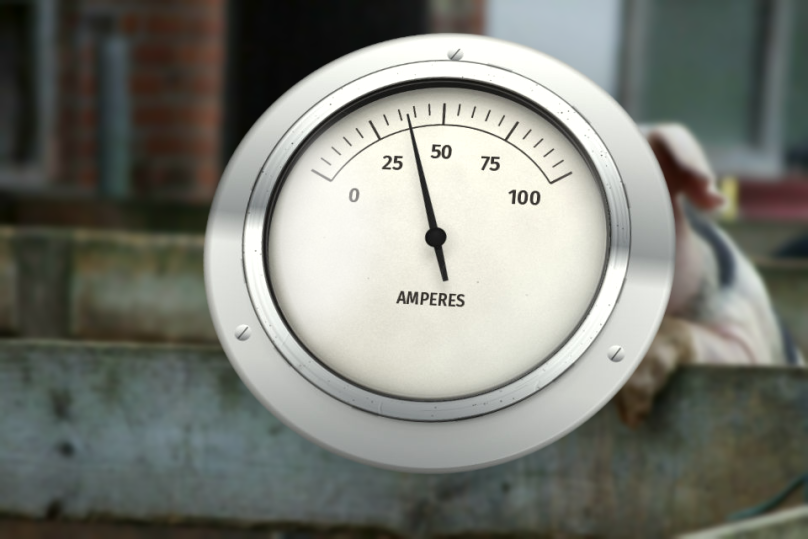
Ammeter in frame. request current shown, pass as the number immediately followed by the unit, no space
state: 37.5A
